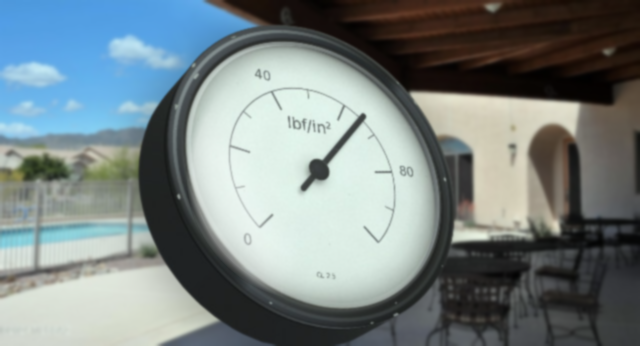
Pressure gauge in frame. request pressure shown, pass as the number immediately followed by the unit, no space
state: 65psi
